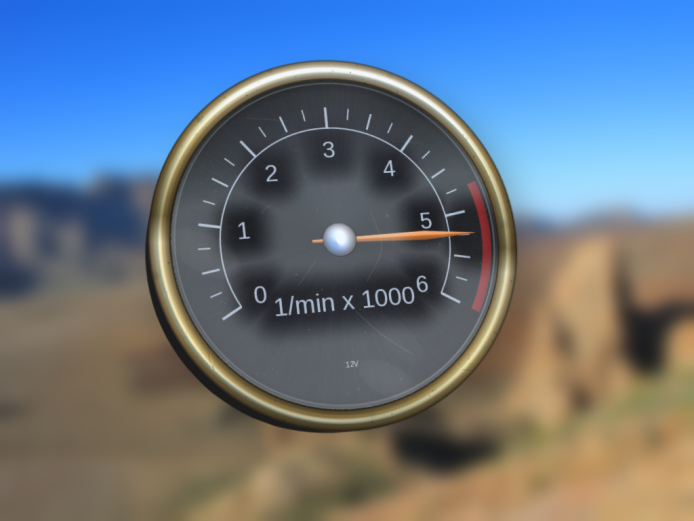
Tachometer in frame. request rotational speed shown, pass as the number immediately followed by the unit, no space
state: 5250rpm
